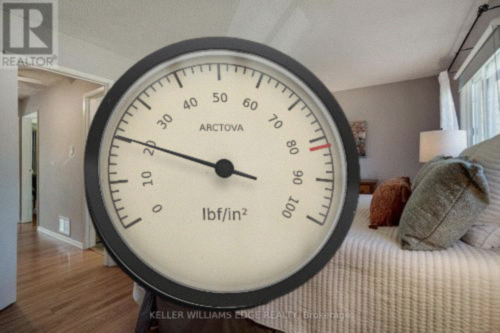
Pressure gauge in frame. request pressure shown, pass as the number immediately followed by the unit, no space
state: 20psi
